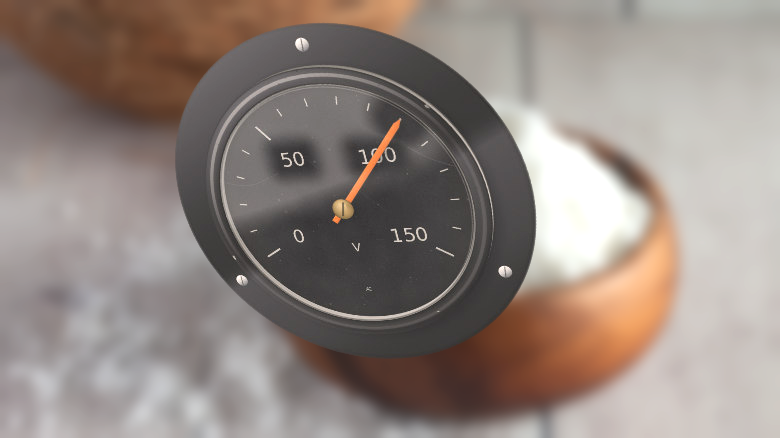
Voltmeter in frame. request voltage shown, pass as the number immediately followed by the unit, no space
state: 100V
